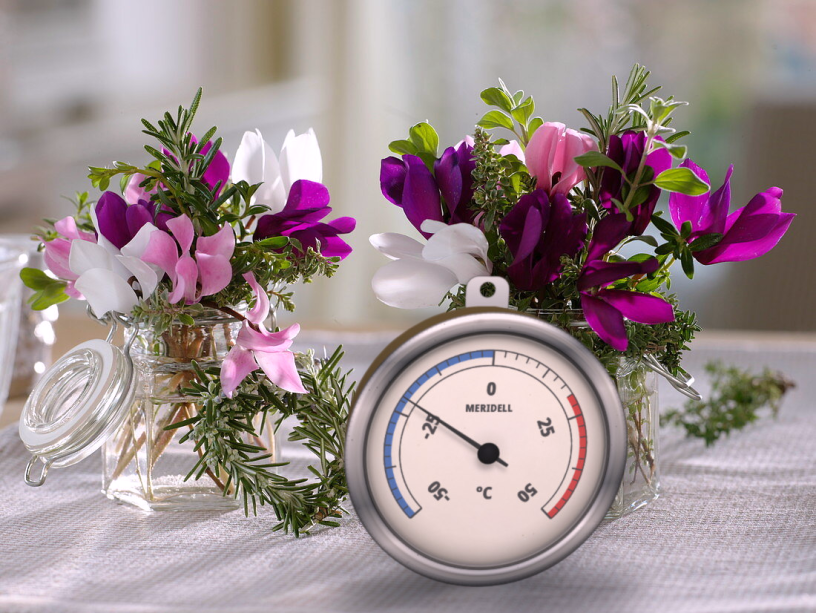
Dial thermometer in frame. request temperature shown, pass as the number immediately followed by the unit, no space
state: -21.25°C
